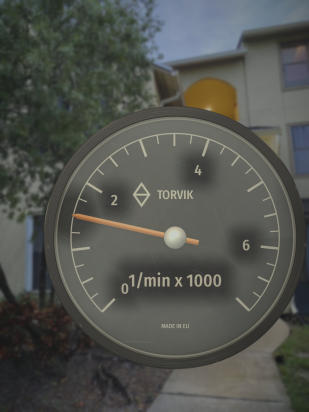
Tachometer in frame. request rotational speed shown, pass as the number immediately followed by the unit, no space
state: 1500rpm
